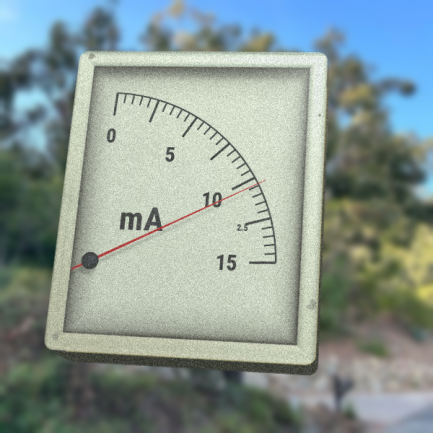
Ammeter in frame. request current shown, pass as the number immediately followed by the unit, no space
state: 10.5mA
